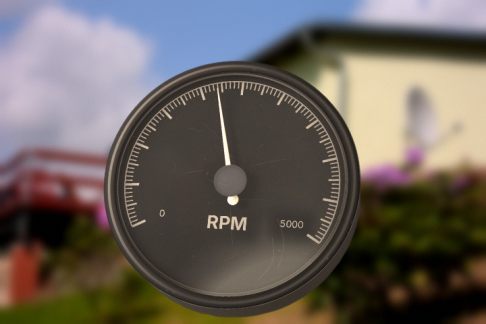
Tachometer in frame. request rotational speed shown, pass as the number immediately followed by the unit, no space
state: 2200rpm
